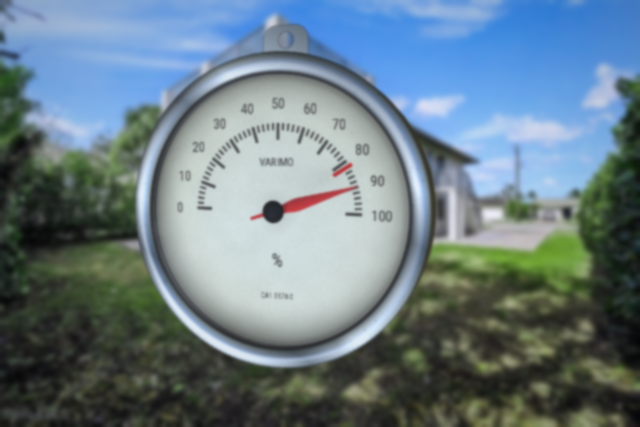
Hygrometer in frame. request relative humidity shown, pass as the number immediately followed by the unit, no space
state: 90%
